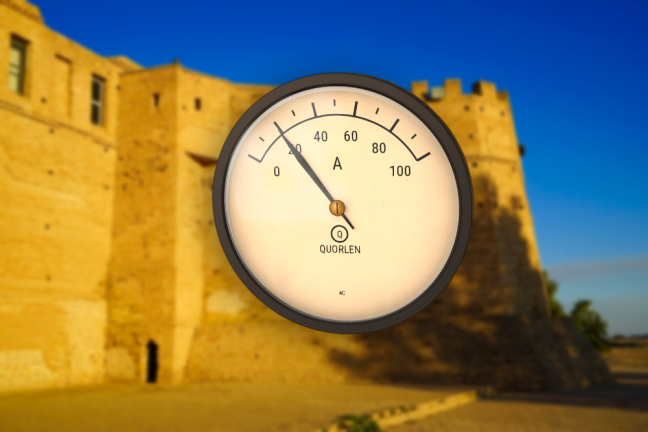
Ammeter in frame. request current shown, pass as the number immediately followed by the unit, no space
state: 20A
